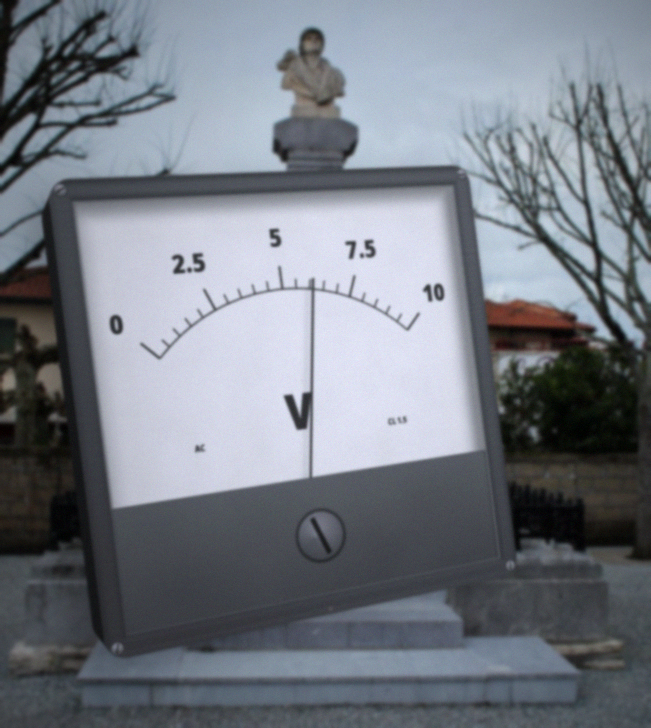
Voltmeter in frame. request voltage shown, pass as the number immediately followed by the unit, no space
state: 6V
